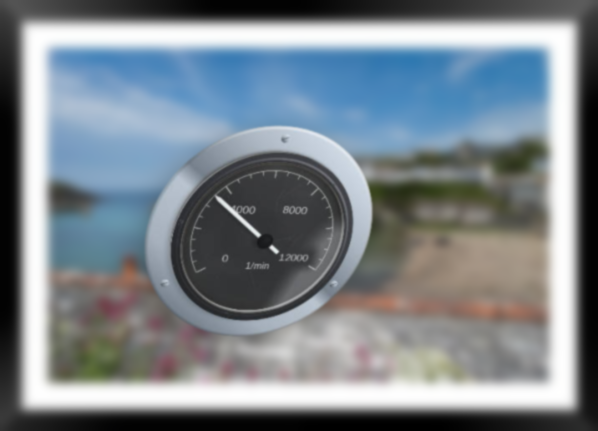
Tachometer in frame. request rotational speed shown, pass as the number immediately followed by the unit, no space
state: 3500rpm
